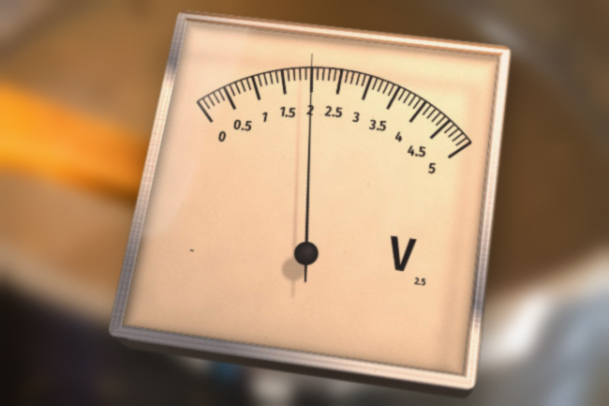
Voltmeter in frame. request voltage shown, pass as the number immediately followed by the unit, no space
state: 2V
